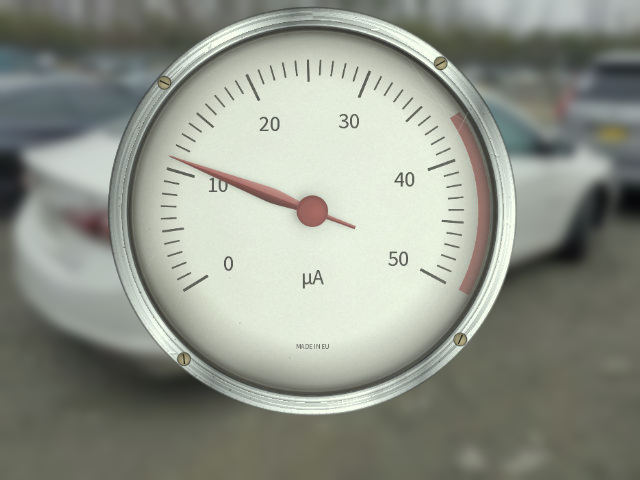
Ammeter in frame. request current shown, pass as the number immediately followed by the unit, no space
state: 11µA
